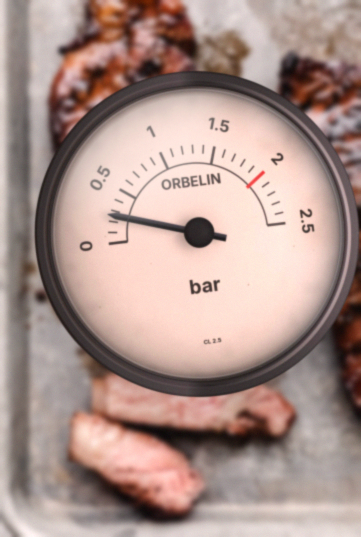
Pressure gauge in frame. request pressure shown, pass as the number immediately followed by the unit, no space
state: 0.25bar
